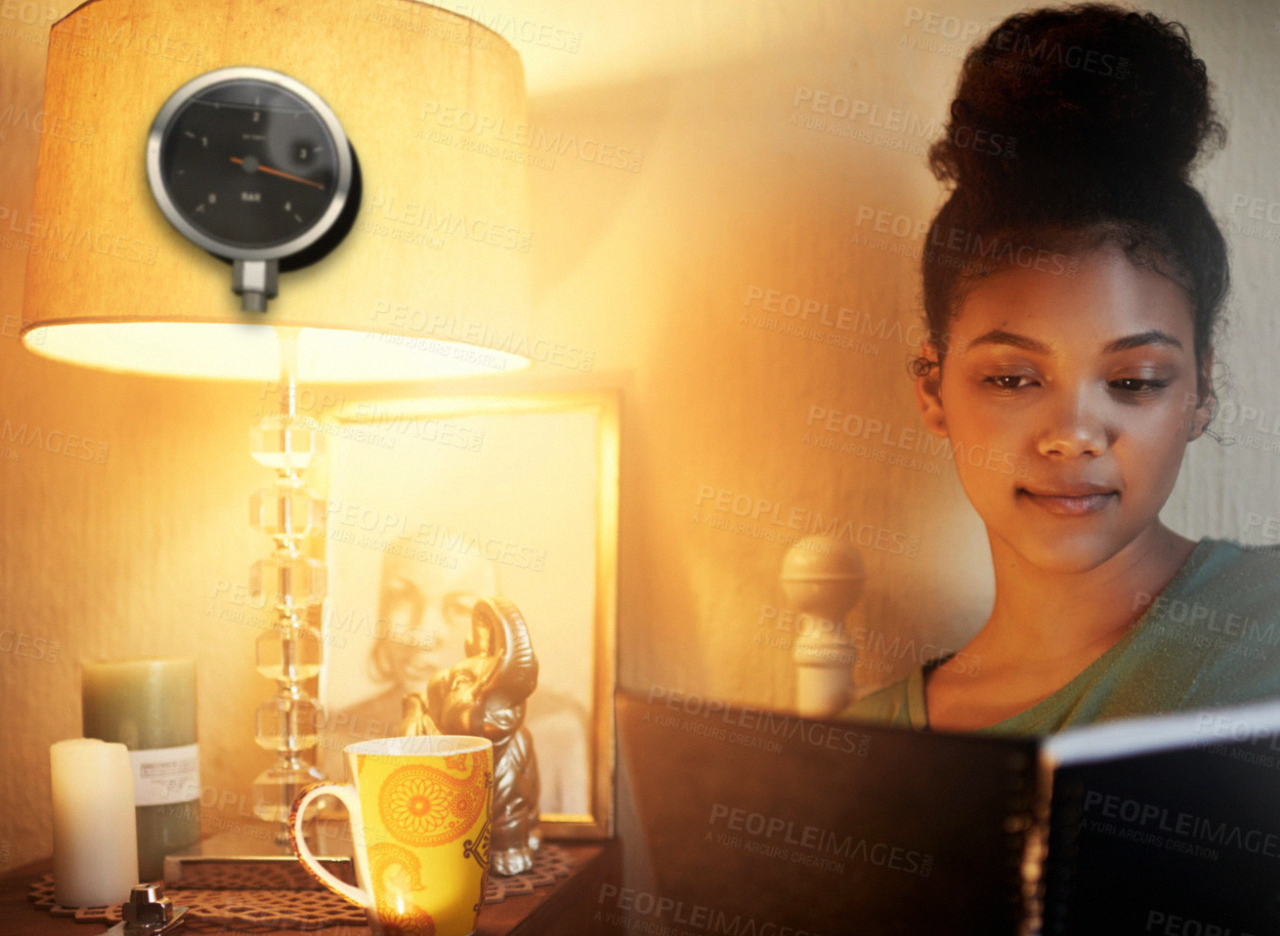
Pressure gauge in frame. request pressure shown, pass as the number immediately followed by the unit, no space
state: 3.5bar
